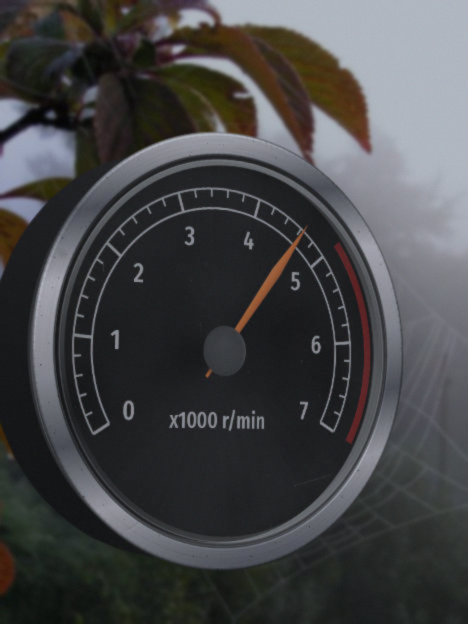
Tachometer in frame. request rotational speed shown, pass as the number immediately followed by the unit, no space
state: 4600rpm
